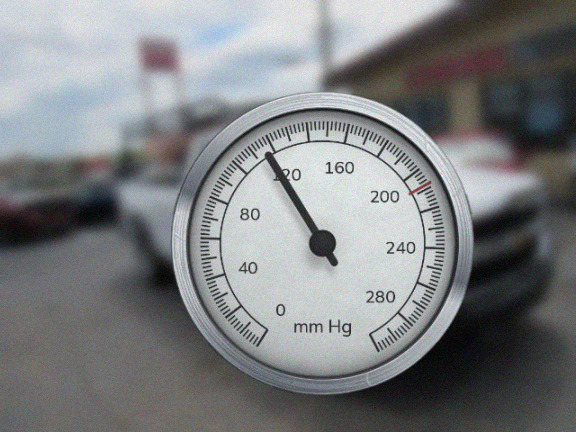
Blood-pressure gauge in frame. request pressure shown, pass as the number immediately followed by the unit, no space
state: 116mmHg
